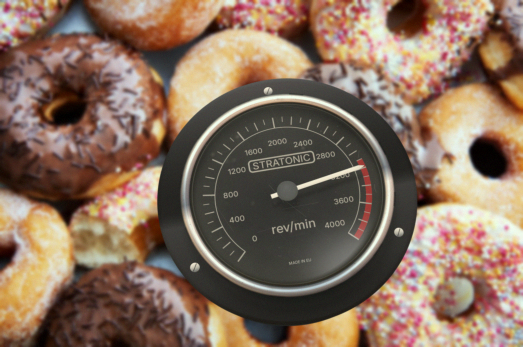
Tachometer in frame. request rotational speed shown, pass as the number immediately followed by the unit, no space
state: 3200rpm
